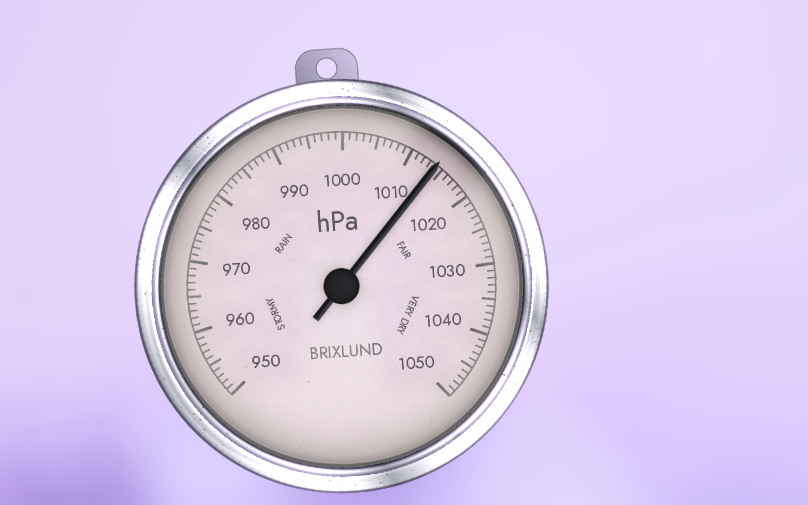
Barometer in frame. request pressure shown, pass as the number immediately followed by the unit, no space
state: 1014hPa
